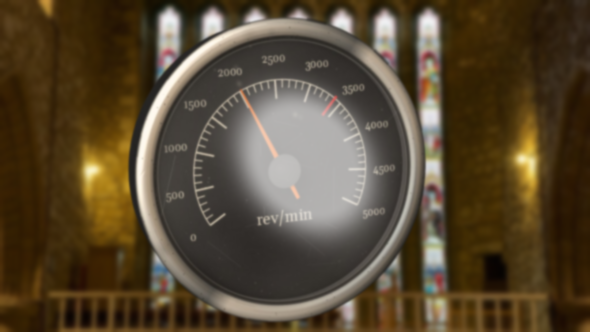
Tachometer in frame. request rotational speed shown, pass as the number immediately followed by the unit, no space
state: 2000rpm
